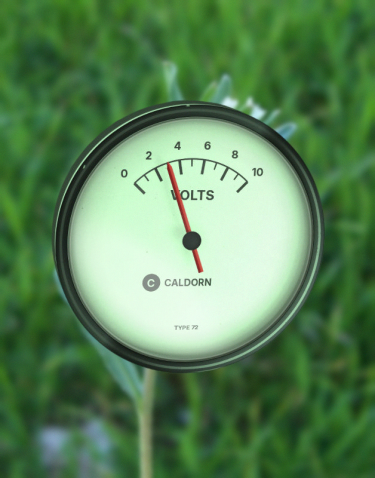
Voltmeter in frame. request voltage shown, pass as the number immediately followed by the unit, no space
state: 3V
